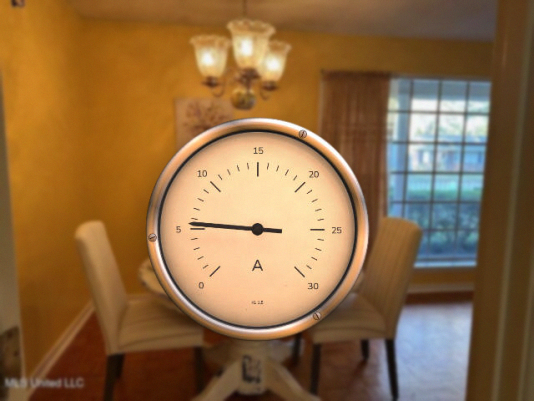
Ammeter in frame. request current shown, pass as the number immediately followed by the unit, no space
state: 5.5A
